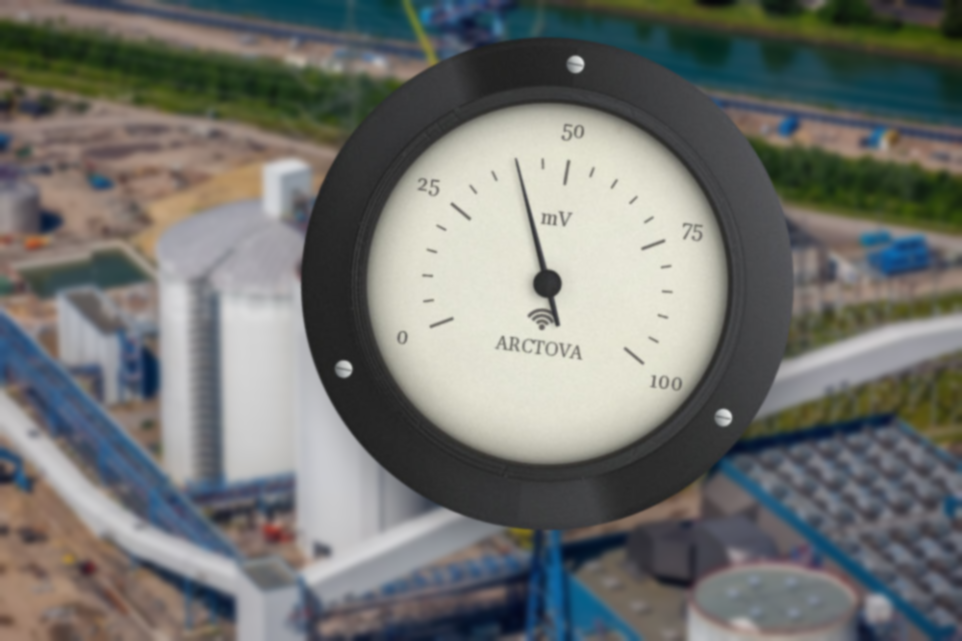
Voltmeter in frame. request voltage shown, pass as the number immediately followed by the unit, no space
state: 40mV
